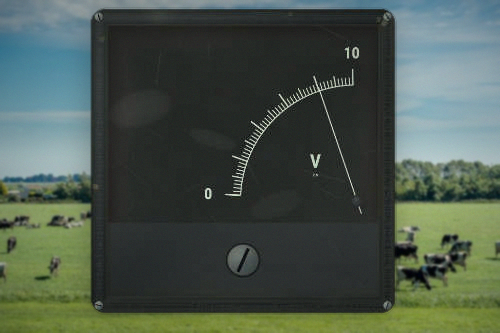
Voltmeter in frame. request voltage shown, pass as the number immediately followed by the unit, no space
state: 8V
